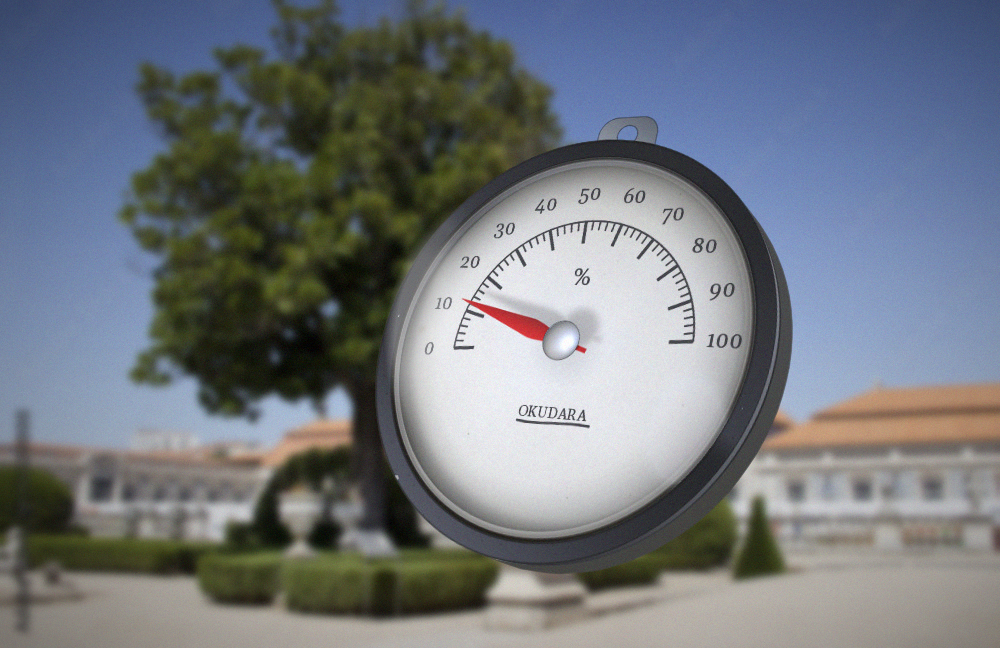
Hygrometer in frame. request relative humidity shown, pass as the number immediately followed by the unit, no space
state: 12%
